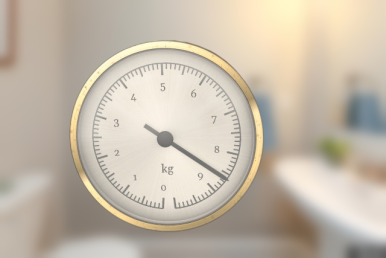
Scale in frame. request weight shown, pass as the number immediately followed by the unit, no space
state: 8.6kg
